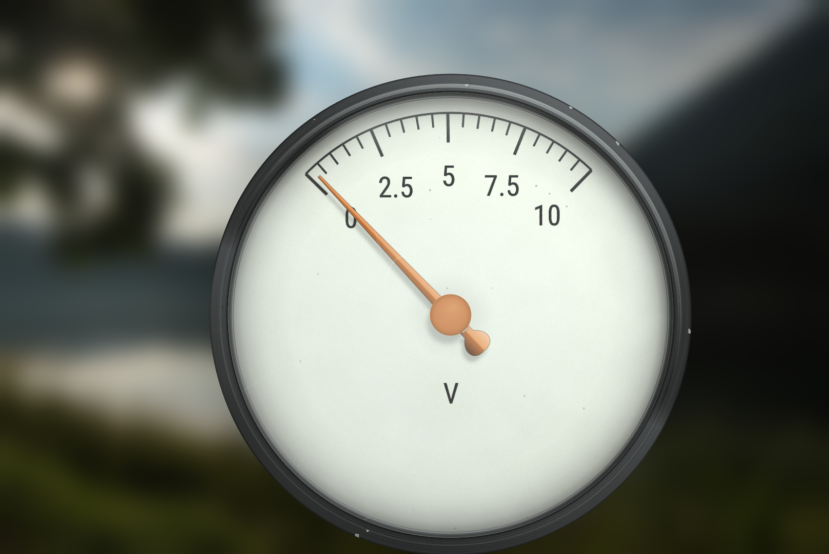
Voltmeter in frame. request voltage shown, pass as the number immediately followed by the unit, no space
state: 0.25V
